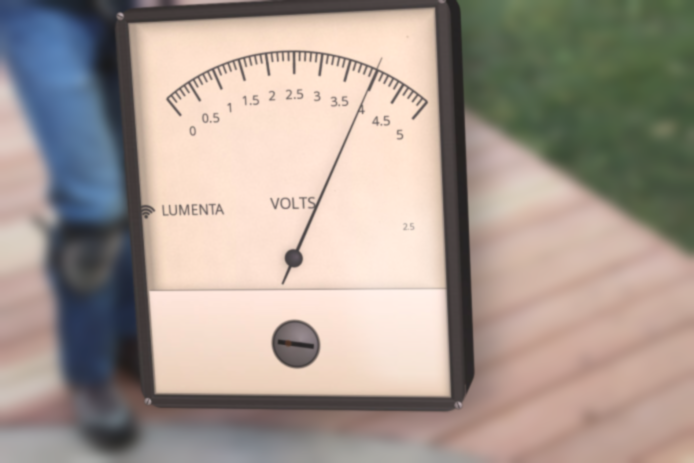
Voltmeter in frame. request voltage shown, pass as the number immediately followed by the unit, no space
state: 4V
